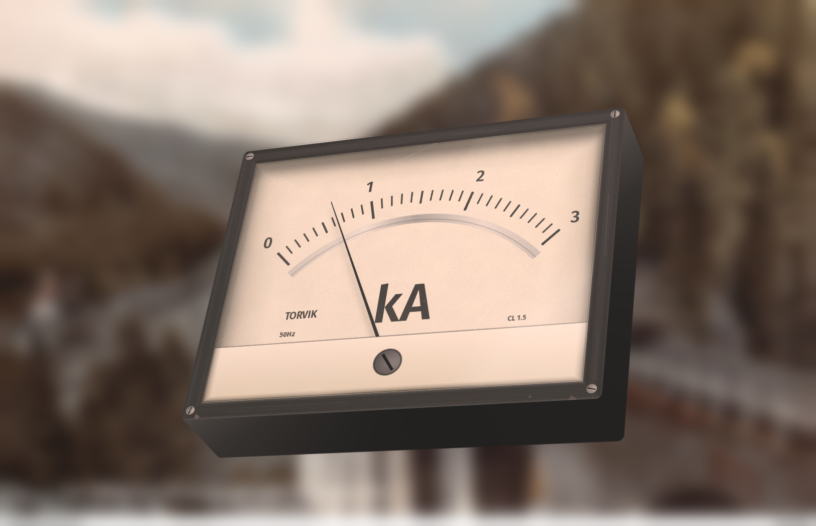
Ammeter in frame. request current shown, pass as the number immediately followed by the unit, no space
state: 0.65kA
